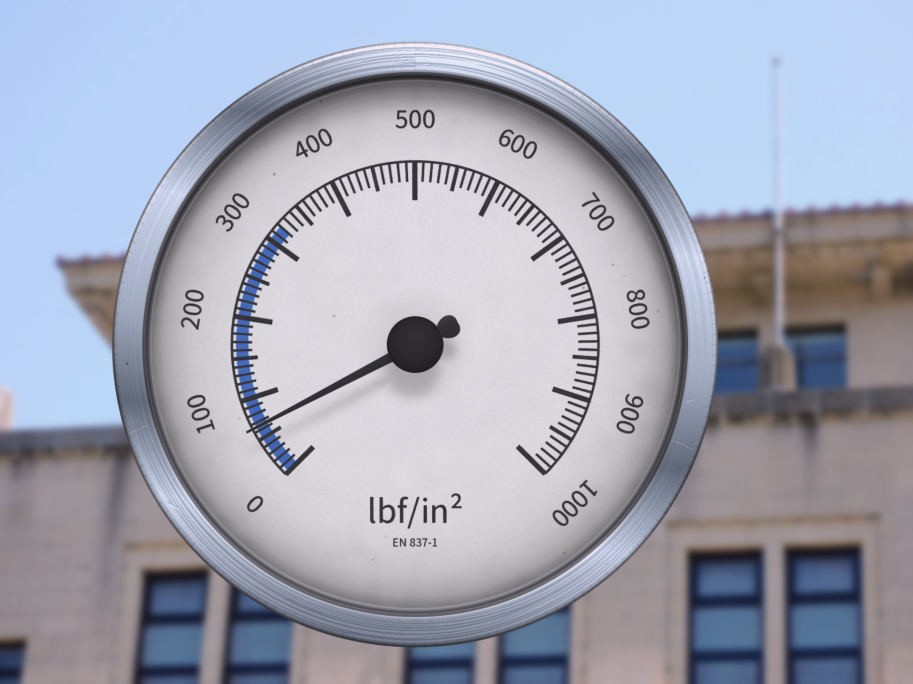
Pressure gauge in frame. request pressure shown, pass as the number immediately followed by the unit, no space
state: 65psi
